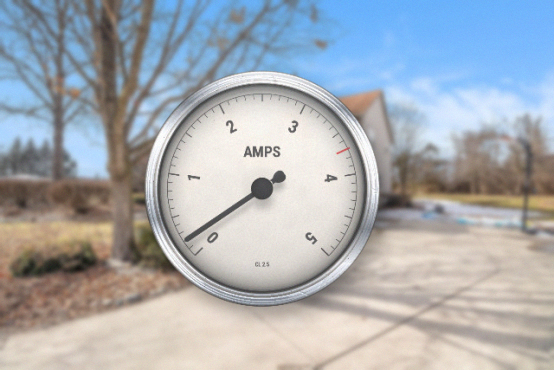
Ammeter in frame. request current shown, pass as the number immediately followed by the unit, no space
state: 0.2A
